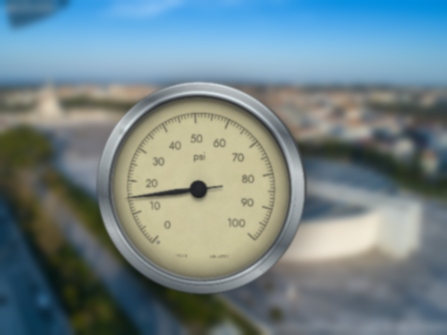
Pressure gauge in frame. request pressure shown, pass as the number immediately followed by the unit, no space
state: 15psi
